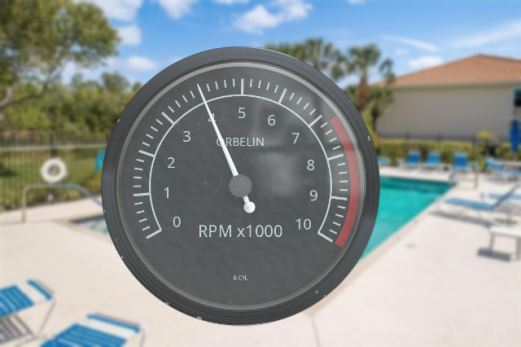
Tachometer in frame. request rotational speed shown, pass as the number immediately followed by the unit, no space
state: 4000rpm
